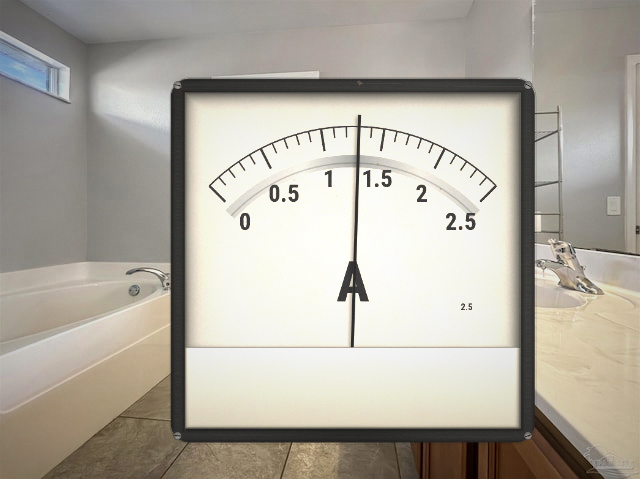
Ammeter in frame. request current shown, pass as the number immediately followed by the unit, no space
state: 1.3A
